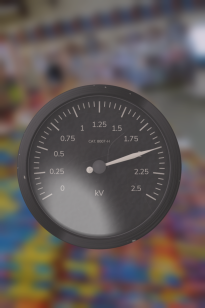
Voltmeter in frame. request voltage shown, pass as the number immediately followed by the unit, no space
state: 2kV
